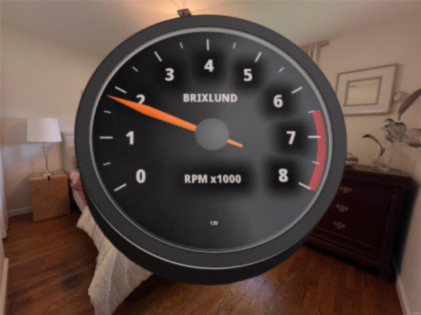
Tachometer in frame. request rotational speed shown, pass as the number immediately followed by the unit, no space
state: 1750rpm
